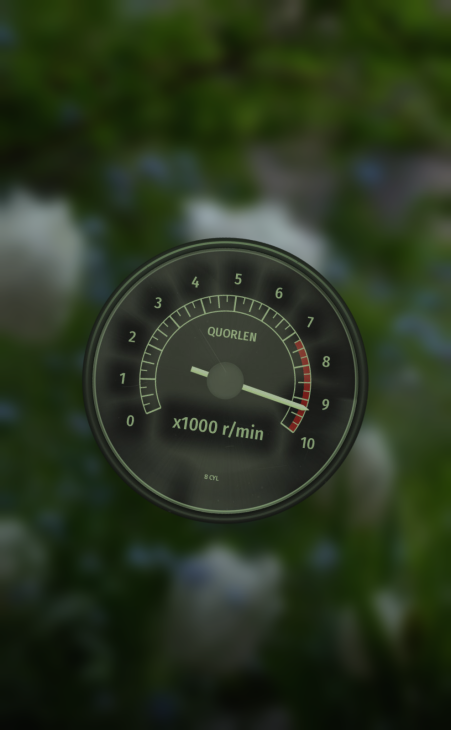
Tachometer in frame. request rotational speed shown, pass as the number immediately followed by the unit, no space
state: 9250rpm
